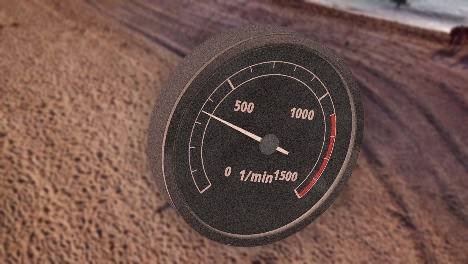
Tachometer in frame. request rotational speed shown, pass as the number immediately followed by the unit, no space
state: 350rpm
